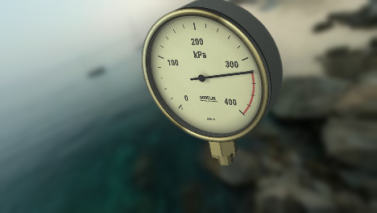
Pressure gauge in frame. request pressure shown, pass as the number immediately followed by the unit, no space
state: 320kPa
